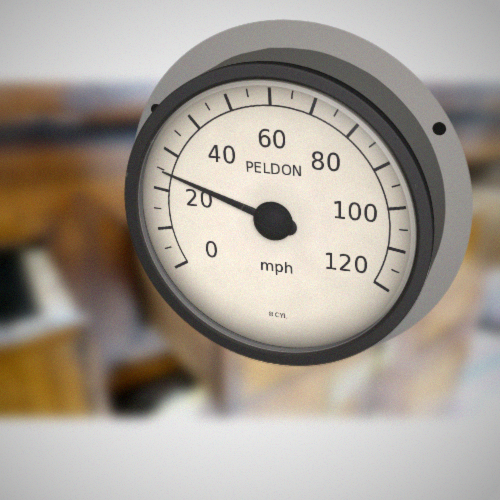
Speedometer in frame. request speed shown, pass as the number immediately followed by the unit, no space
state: 25mph
